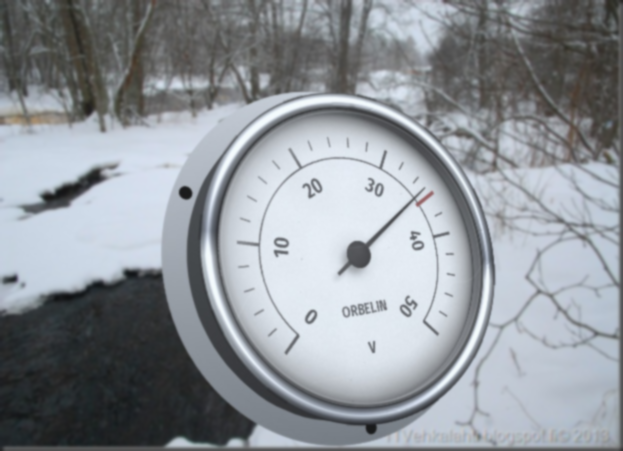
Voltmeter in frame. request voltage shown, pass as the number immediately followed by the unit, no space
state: 35V
